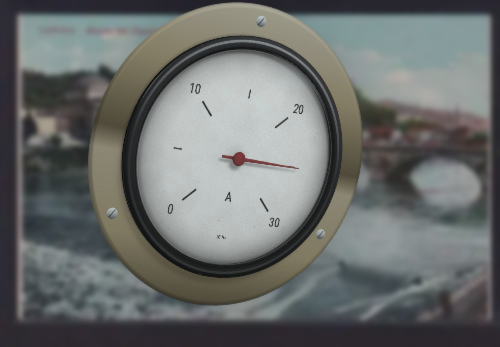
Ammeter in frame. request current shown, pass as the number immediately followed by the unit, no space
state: 25A
